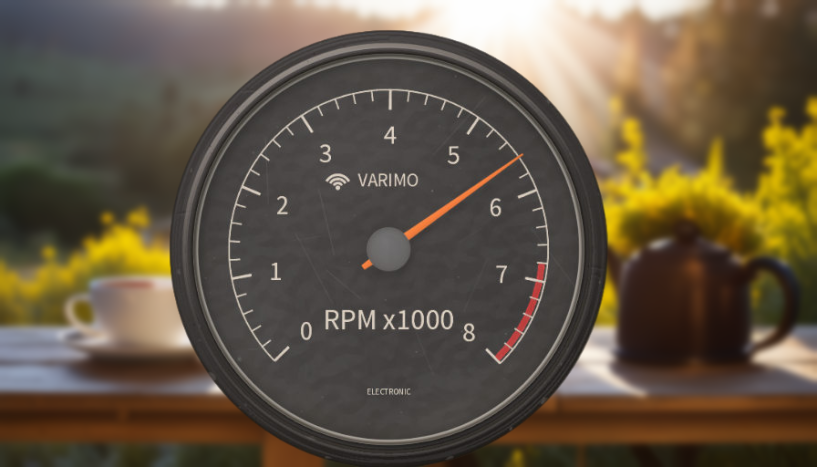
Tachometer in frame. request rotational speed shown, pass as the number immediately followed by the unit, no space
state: 5600rpm
